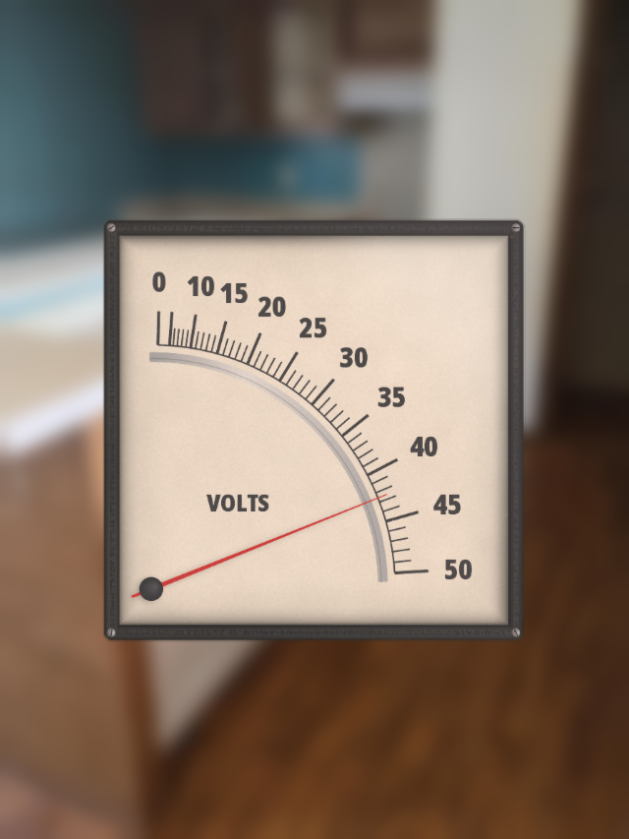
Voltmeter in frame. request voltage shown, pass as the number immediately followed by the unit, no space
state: 42.5V
